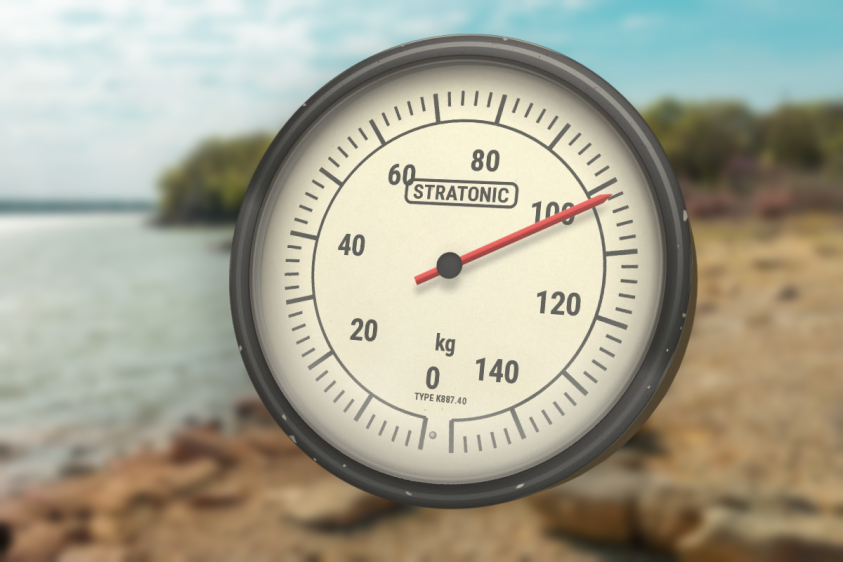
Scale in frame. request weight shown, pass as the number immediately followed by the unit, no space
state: 102kg
